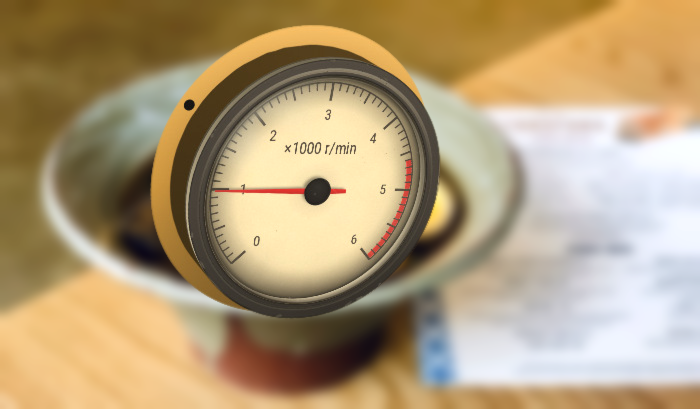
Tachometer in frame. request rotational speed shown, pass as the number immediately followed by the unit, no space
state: 1000rpm
